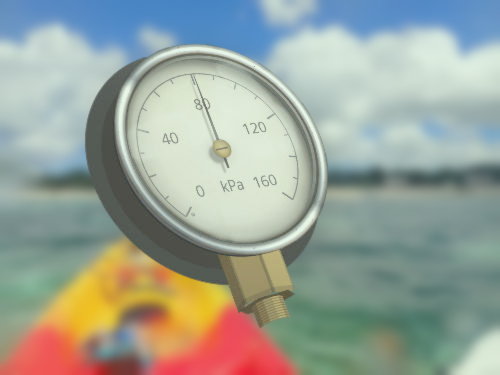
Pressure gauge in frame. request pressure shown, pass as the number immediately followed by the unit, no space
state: 80kPa
